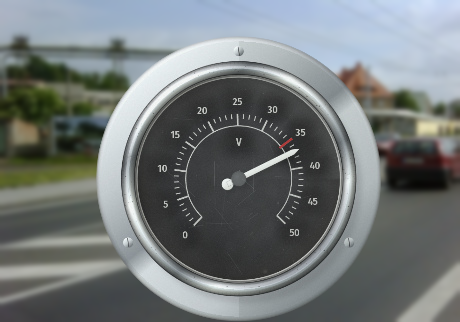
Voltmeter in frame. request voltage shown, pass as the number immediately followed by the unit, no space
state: 37V
